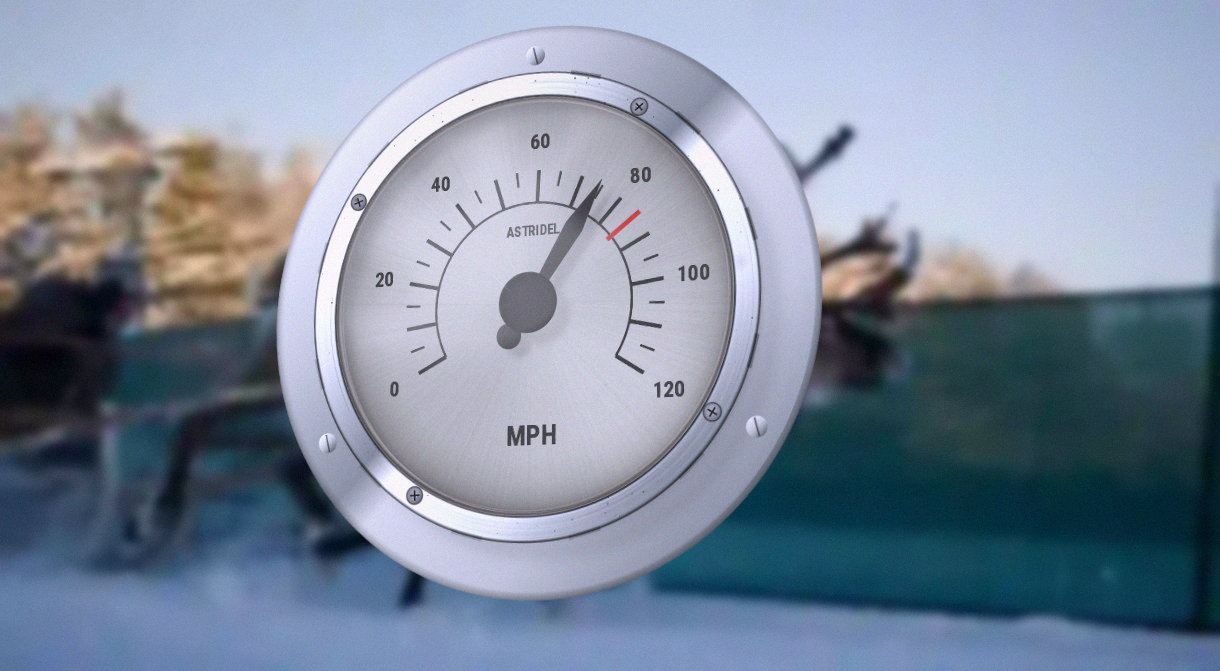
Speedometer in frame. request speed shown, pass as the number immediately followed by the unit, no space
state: 75mph
